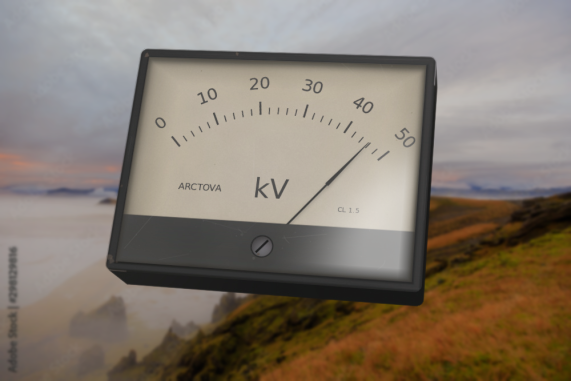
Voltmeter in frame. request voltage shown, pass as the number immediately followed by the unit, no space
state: 46kV
